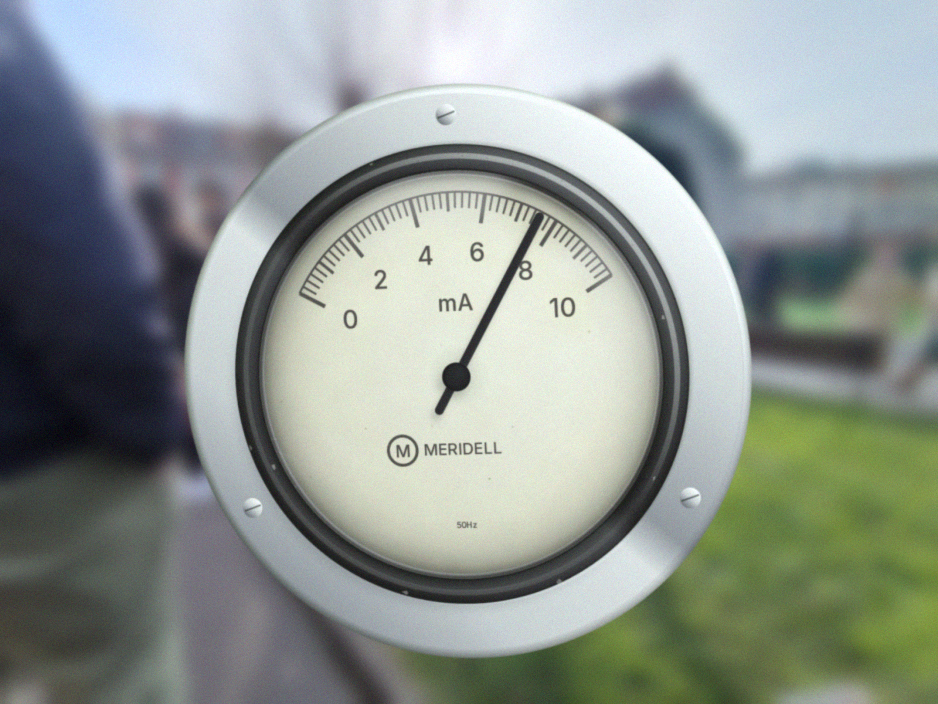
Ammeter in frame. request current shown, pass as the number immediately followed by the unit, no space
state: 7.6mA
